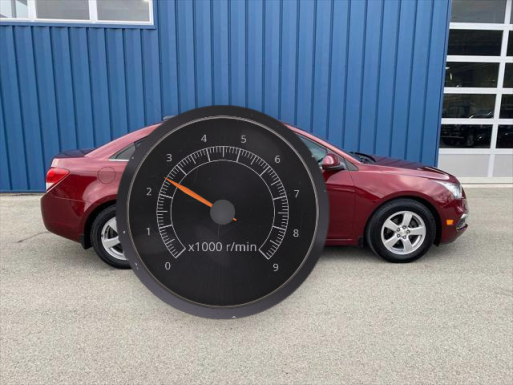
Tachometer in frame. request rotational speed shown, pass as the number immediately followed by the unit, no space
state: 2500rpm
